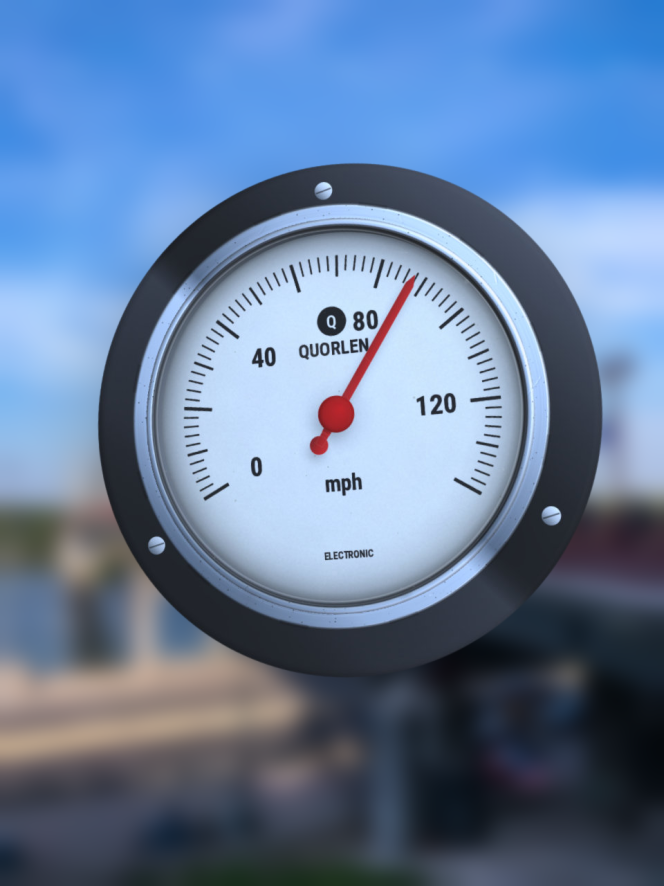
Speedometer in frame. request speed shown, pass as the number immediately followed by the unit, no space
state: 88mph
